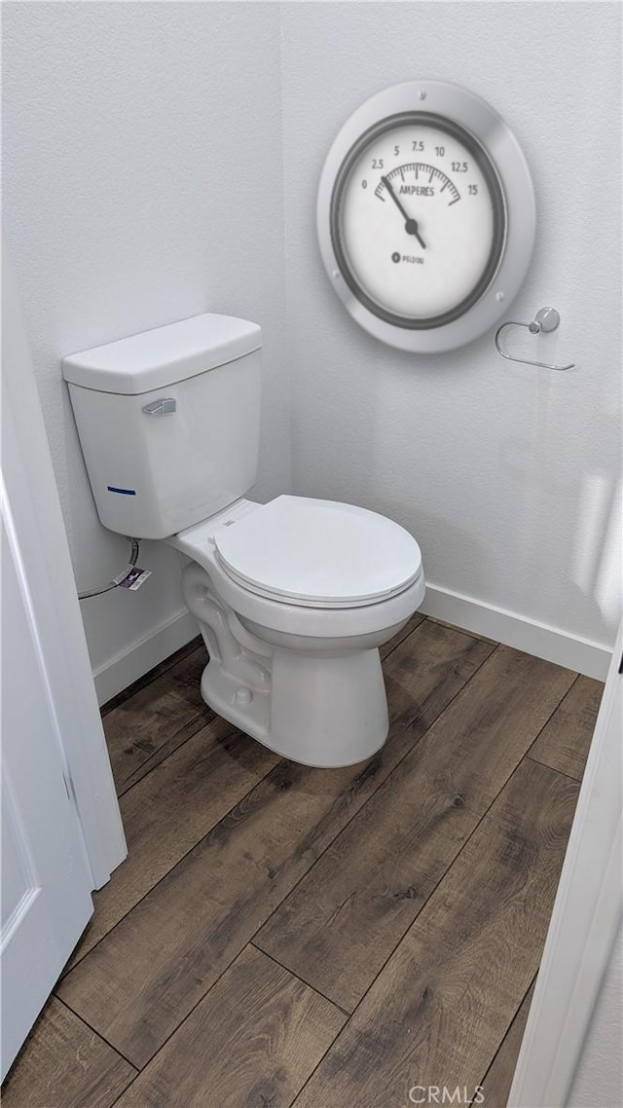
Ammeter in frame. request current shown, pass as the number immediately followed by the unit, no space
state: 2.5A
